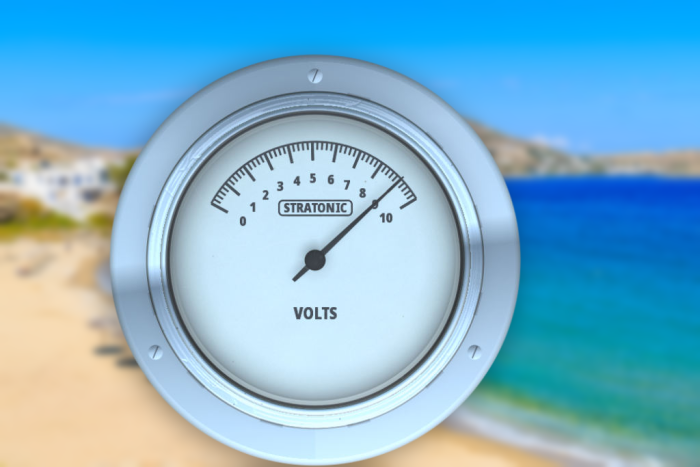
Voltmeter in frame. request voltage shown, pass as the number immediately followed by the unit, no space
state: 9V
